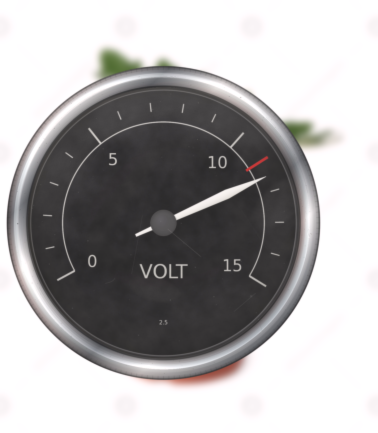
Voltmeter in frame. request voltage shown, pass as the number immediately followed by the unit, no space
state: 11.5V
